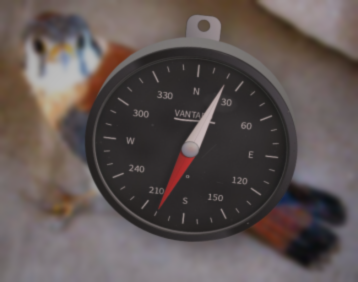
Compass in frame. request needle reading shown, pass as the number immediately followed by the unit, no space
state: 200°
